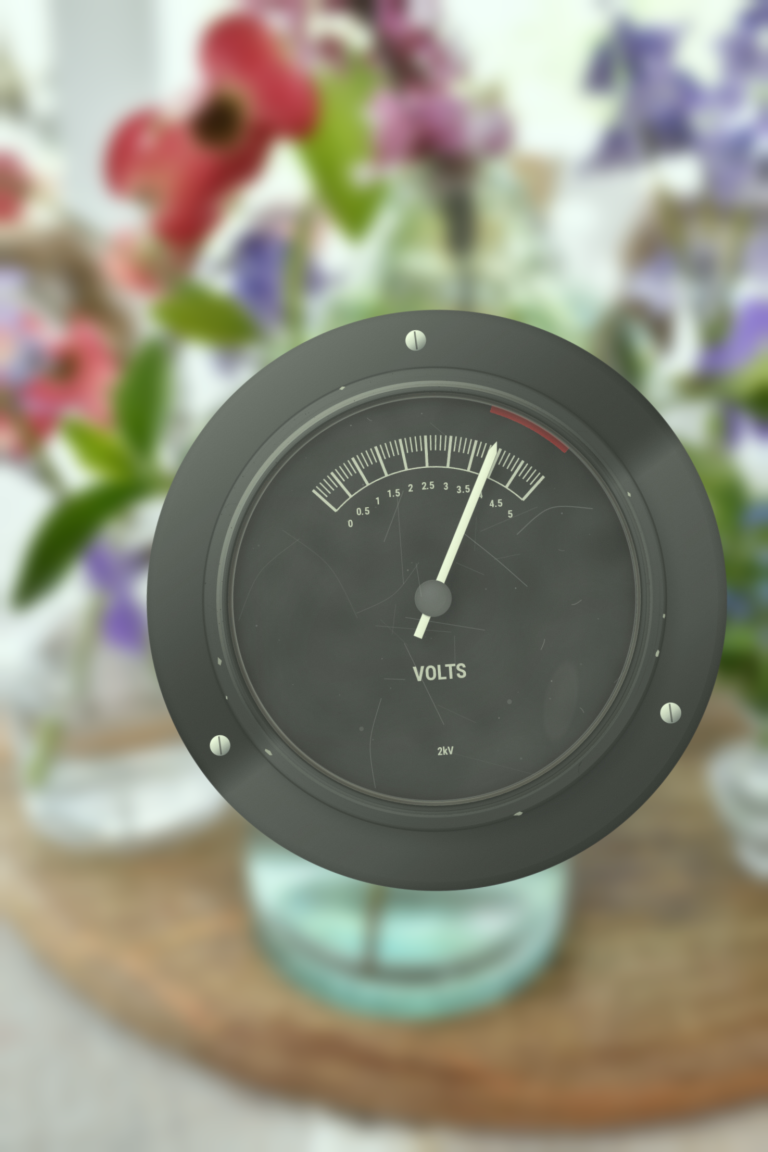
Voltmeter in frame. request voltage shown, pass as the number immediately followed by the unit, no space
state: 3.9V
